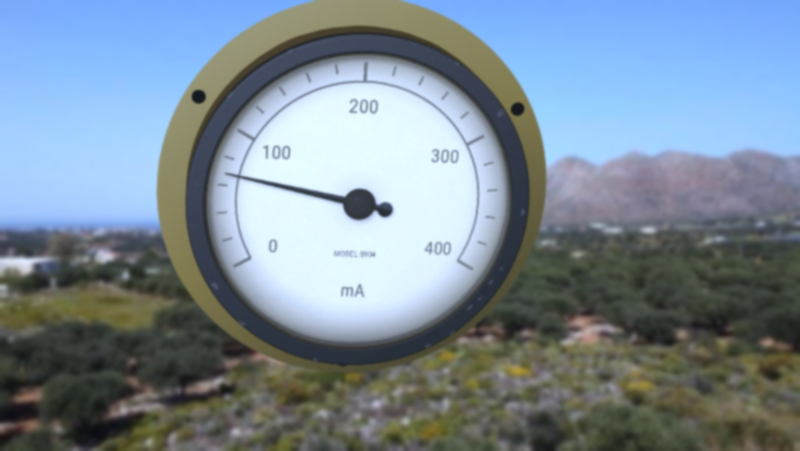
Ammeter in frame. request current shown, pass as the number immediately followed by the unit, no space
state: 70mA
